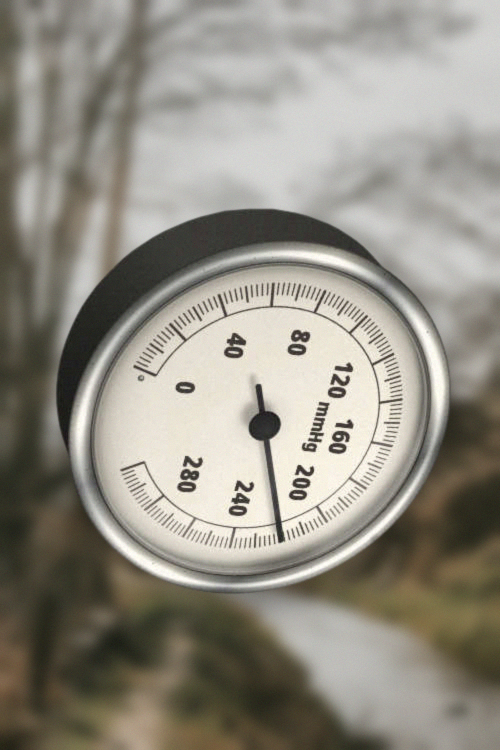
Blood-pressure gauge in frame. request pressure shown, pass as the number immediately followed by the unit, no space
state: 220mmHg
